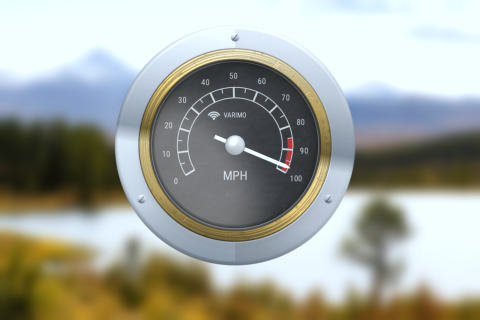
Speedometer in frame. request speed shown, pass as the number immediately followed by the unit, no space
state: 97.5mph
